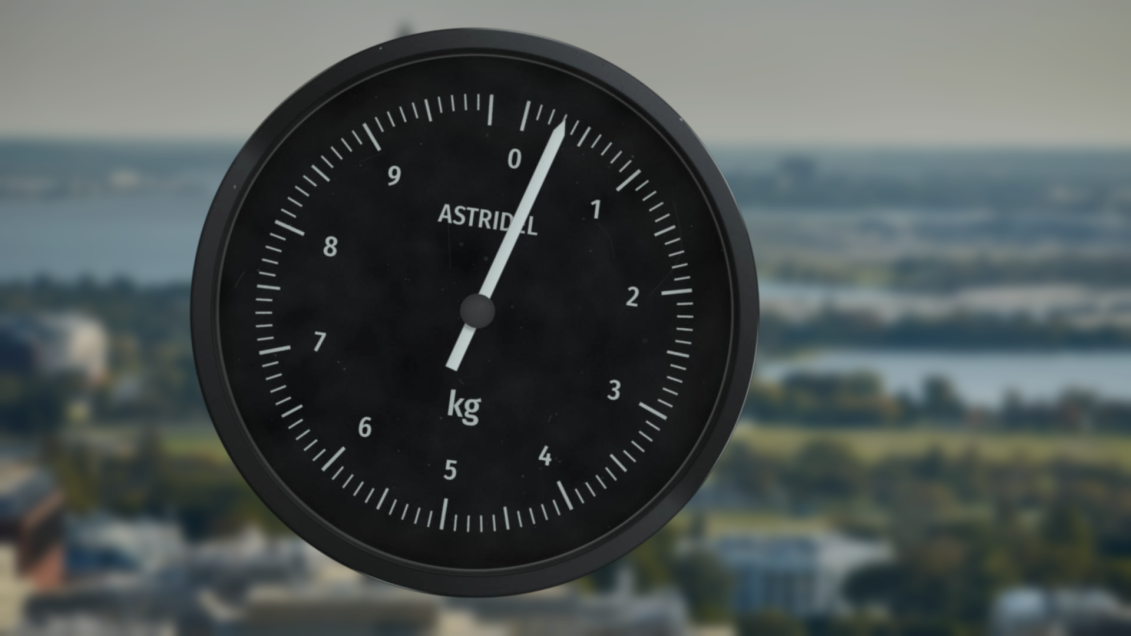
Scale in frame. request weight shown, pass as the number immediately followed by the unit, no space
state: 0.3kg
